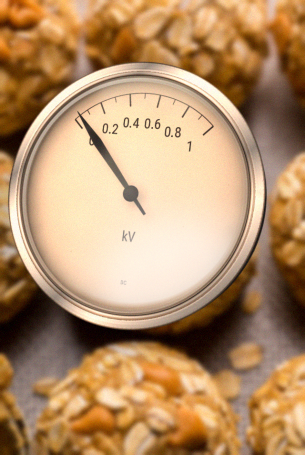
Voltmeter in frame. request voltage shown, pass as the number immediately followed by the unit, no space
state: 0.05kV
